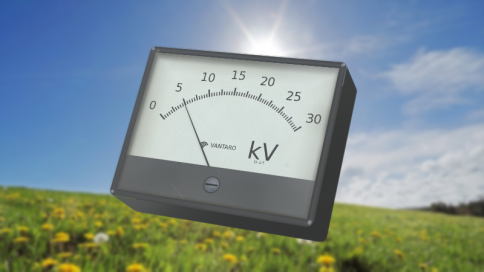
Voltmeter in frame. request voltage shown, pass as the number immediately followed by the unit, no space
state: 5kV
